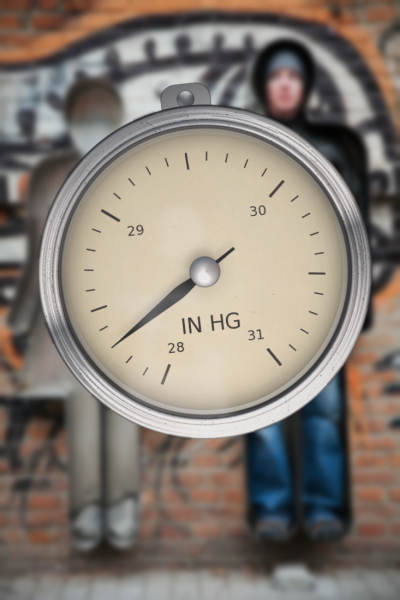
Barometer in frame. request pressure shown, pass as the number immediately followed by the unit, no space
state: 28.3inHg
